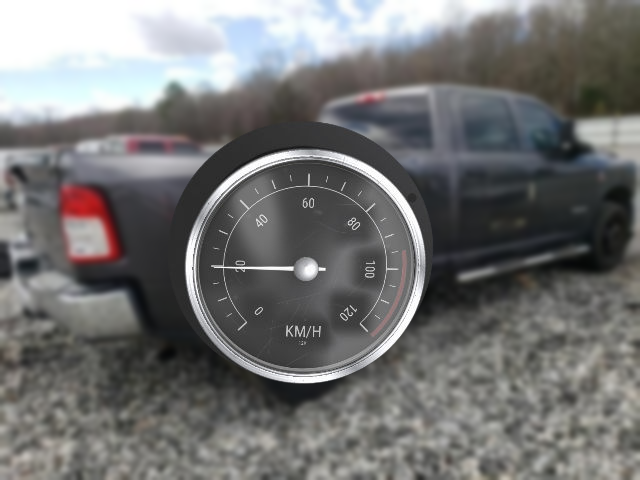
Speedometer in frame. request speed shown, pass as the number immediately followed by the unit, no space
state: 20km/h
